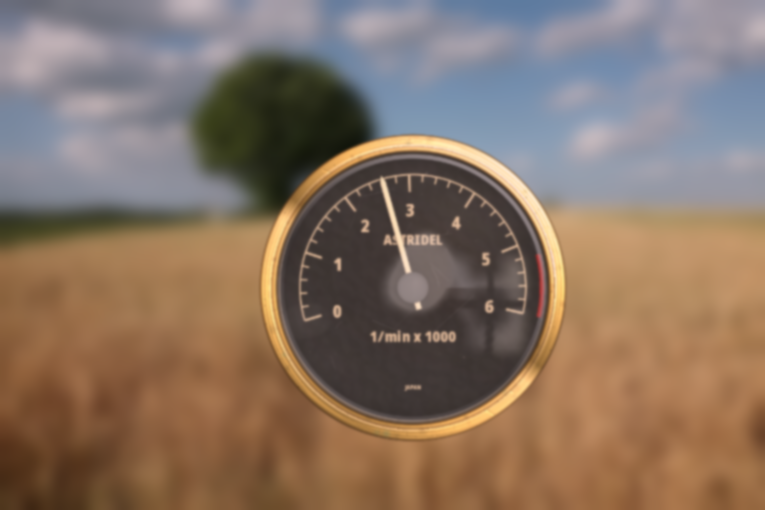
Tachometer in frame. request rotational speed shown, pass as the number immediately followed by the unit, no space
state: 2600rpm
